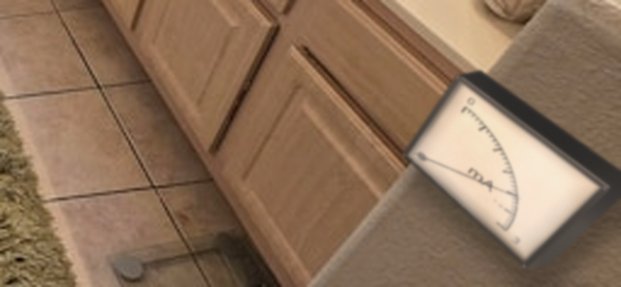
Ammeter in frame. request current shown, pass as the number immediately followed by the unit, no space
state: 2mA
